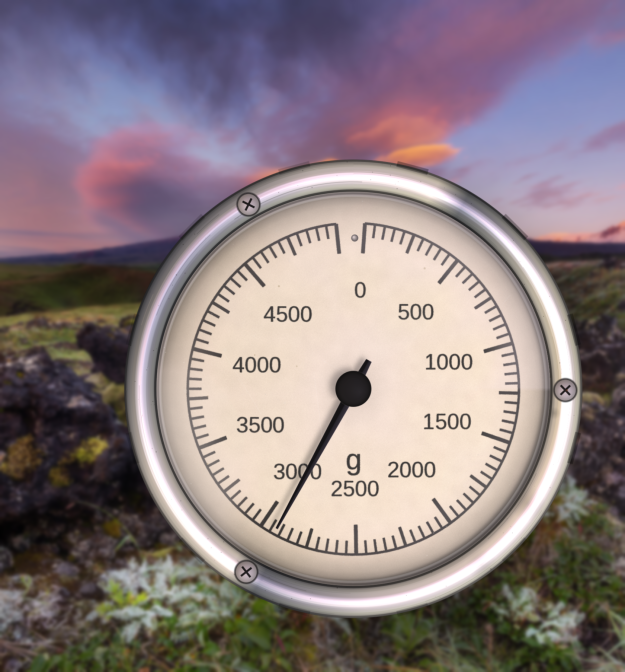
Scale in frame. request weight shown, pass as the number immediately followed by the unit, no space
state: 2925g
